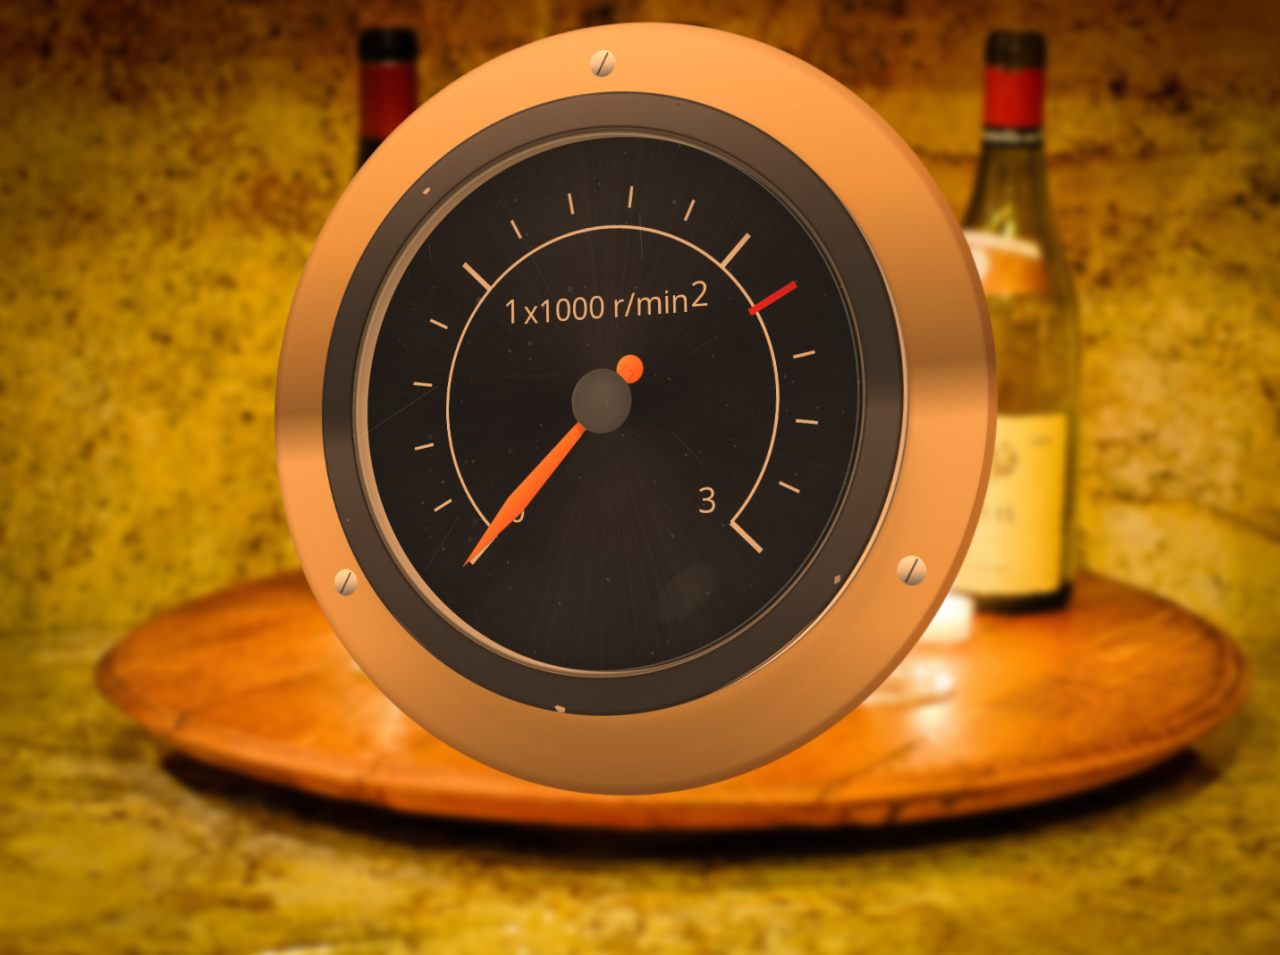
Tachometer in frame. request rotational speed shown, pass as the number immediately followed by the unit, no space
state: 0rpm
